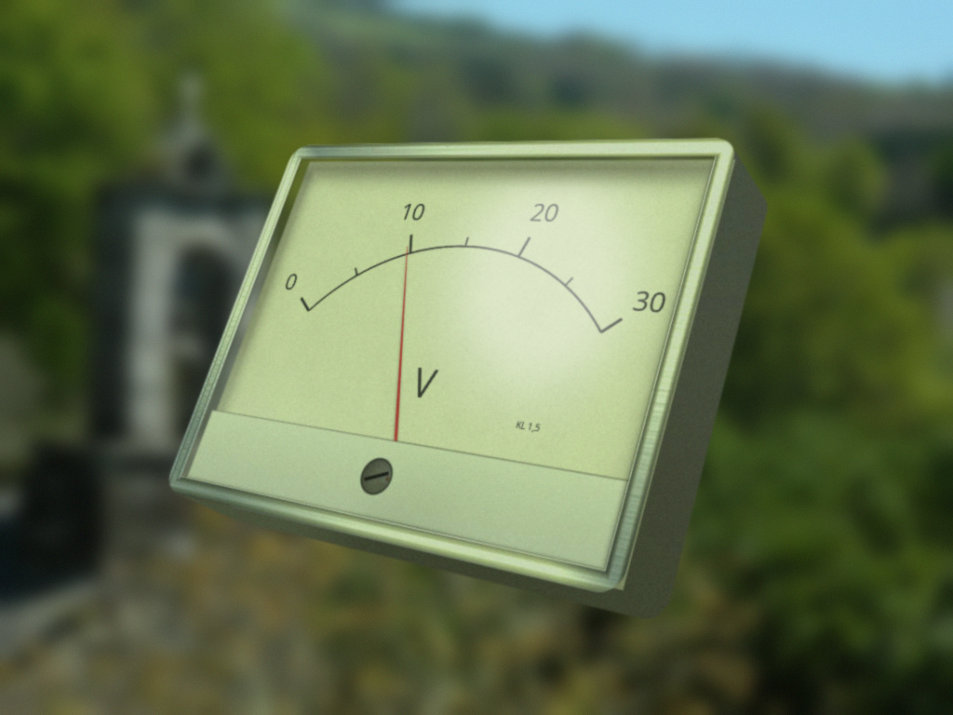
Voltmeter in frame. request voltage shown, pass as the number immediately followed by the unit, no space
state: 10V
